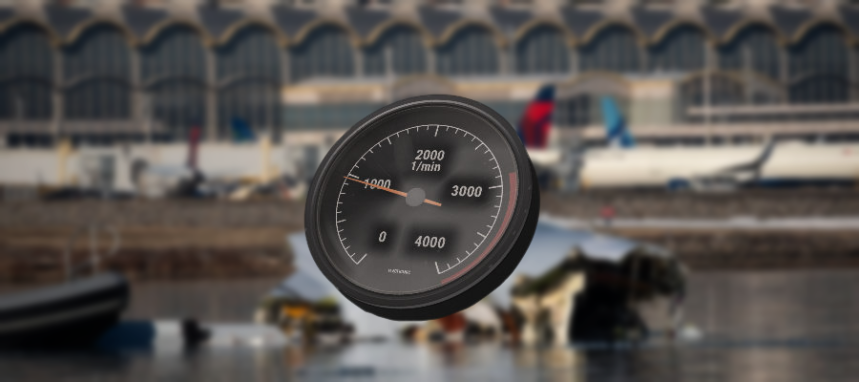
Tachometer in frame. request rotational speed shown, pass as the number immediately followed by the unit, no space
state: 950rpm
